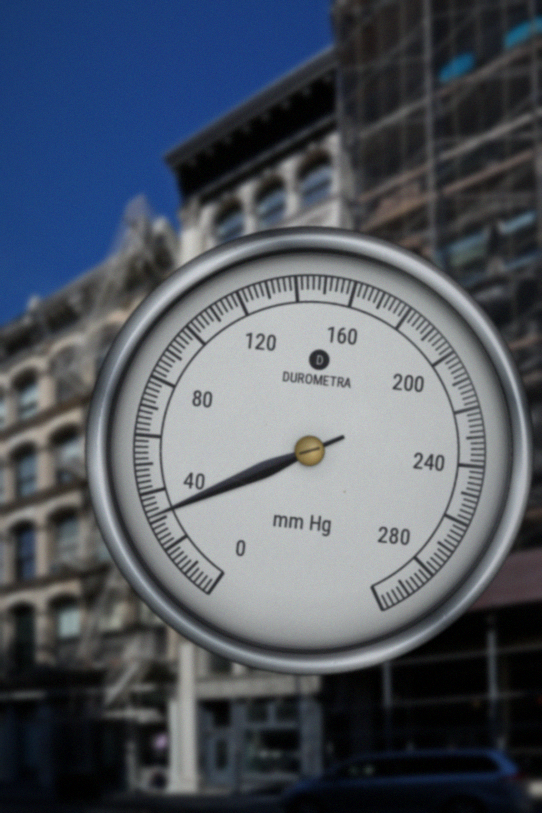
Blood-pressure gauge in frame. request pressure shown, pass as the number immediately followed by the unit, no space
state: 32mmHg
